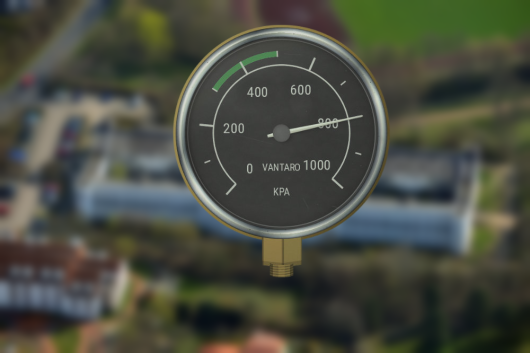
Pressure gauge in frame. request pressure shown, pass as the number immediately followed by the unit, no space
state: 800kPa
